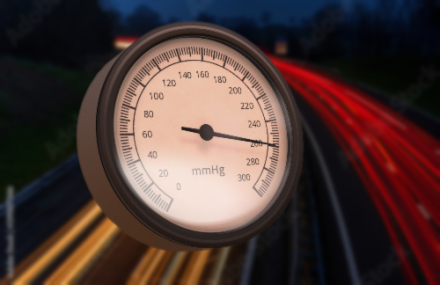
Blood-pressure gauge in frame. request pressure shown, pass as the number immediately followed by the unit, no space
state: 260mmHg
